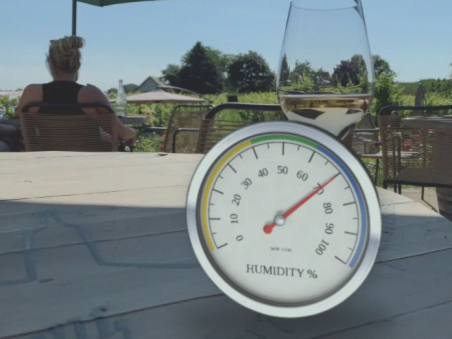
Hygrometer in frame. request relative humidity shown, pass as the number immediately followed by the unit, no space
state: 70%
